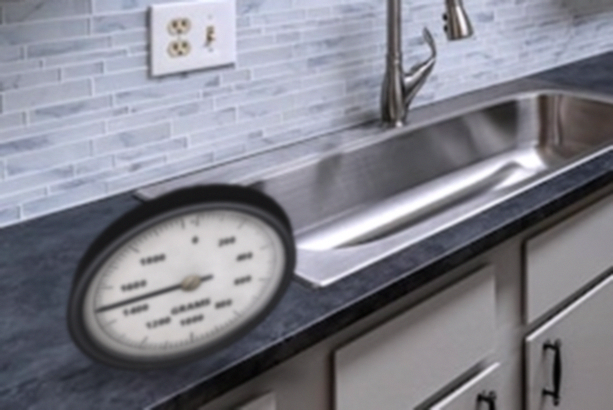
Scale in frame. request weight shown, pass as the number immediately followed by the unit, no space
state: 1500g
